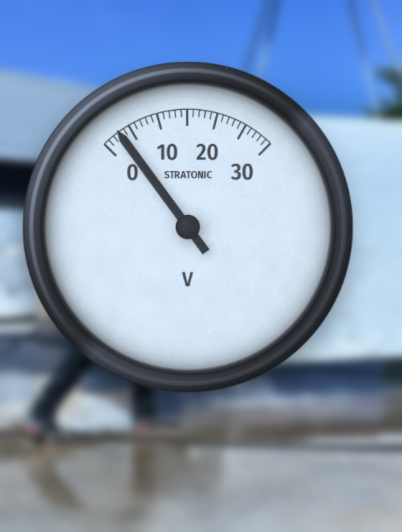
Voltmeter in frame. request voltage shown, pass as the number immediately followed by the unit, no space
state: 3V
